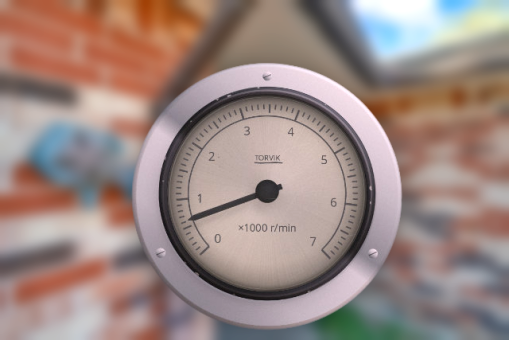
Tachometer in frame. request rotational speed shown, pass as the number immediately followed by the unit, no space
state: 600rpm
